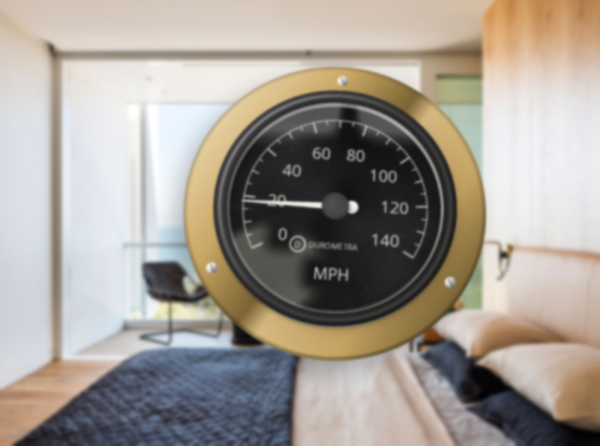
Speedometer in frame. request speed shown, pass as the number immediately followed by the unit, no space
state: 17.5mph
